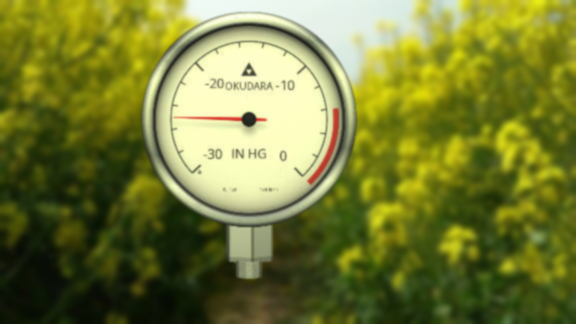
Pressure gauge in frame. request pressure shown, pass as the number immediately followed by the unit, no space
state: -25inHg
